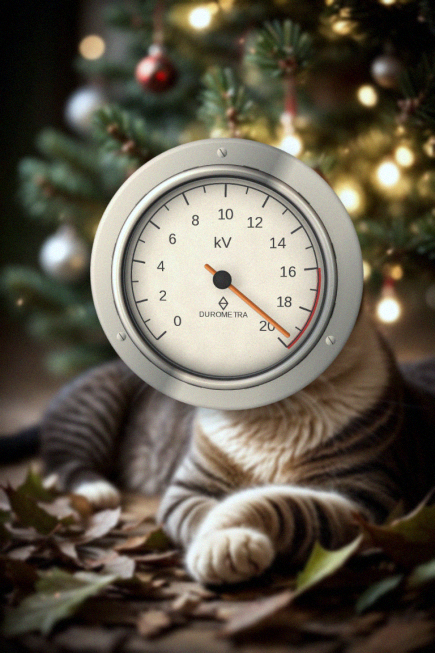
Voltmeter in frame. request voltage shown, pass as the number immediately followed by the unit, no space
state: 19.5kV
